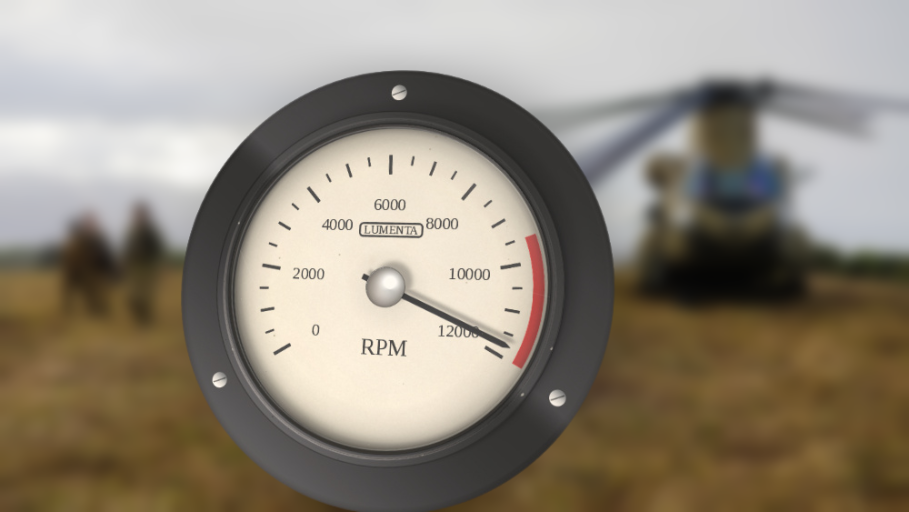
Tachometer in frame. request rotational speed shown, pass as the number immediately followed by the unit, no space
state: 11750rpm
